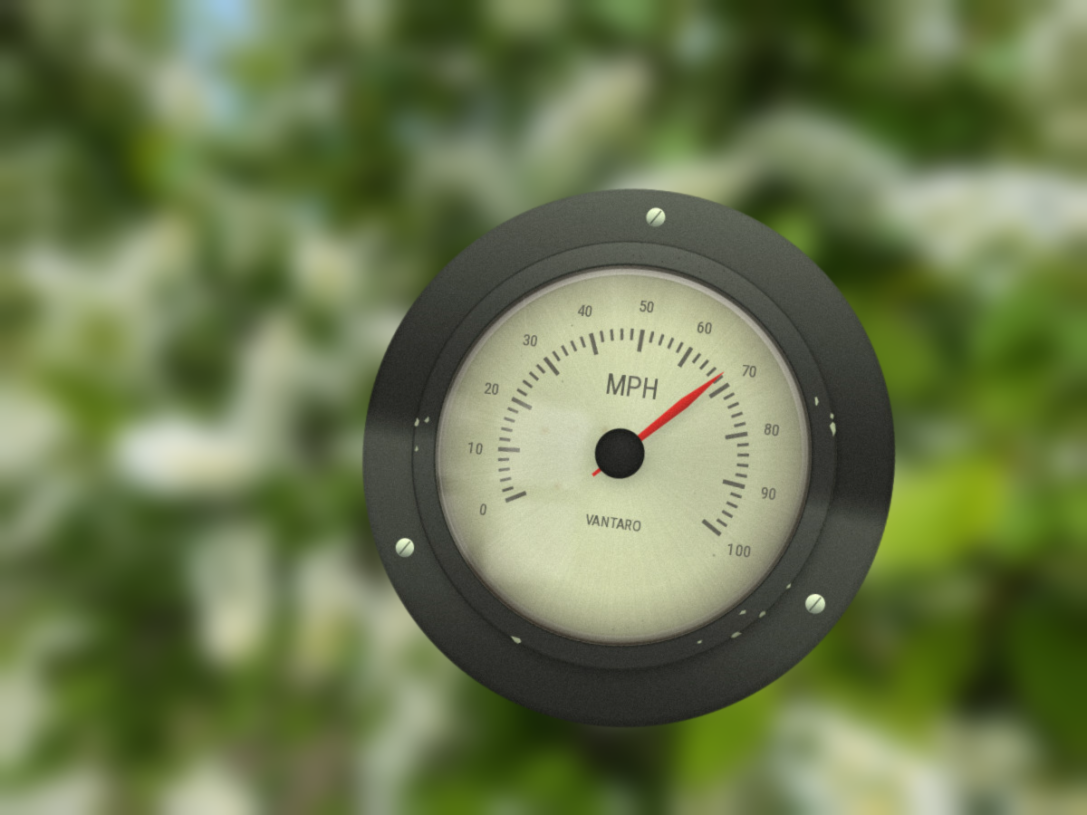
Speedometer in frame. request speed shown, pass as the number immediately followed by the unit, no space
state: 68mph
